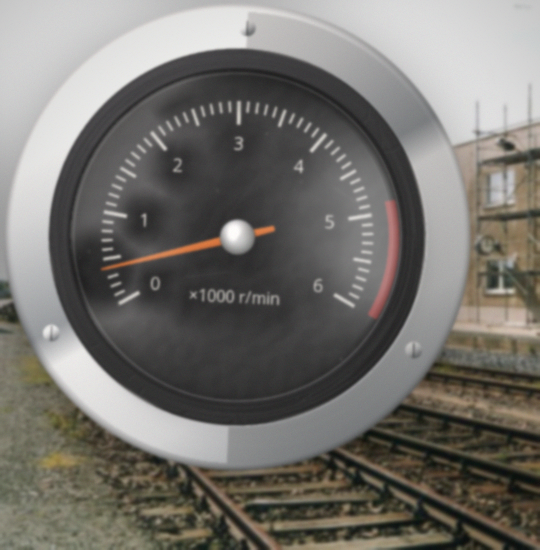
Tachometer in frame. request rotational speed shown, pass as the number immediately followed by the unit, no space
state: 400rpm
